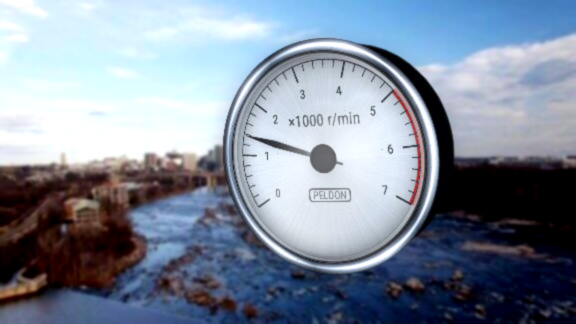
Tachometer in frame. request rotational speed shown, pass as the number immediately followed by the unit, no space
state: 1400rpm
